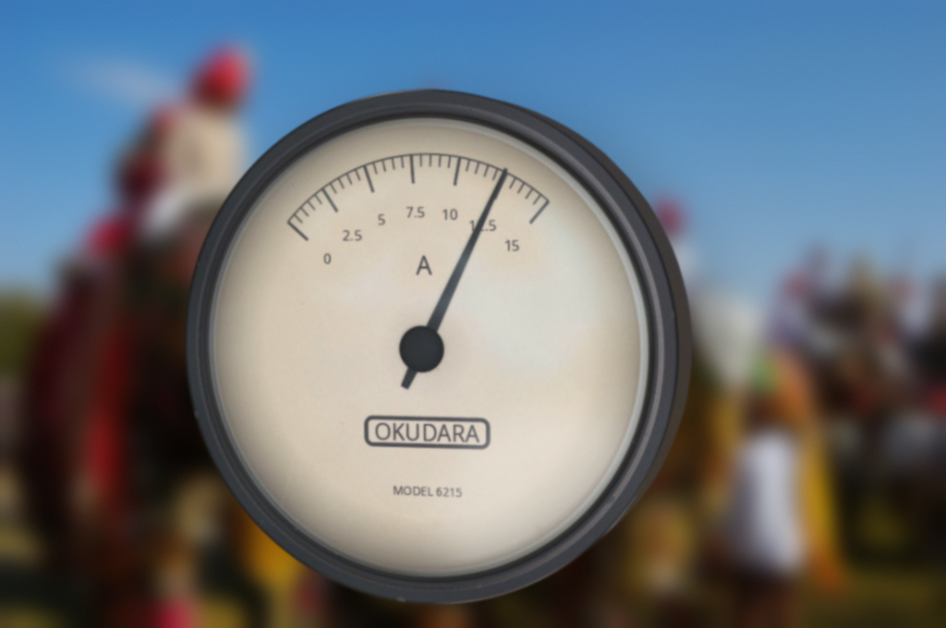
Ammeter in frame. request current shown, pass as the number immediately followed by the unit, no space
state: 12.5A
